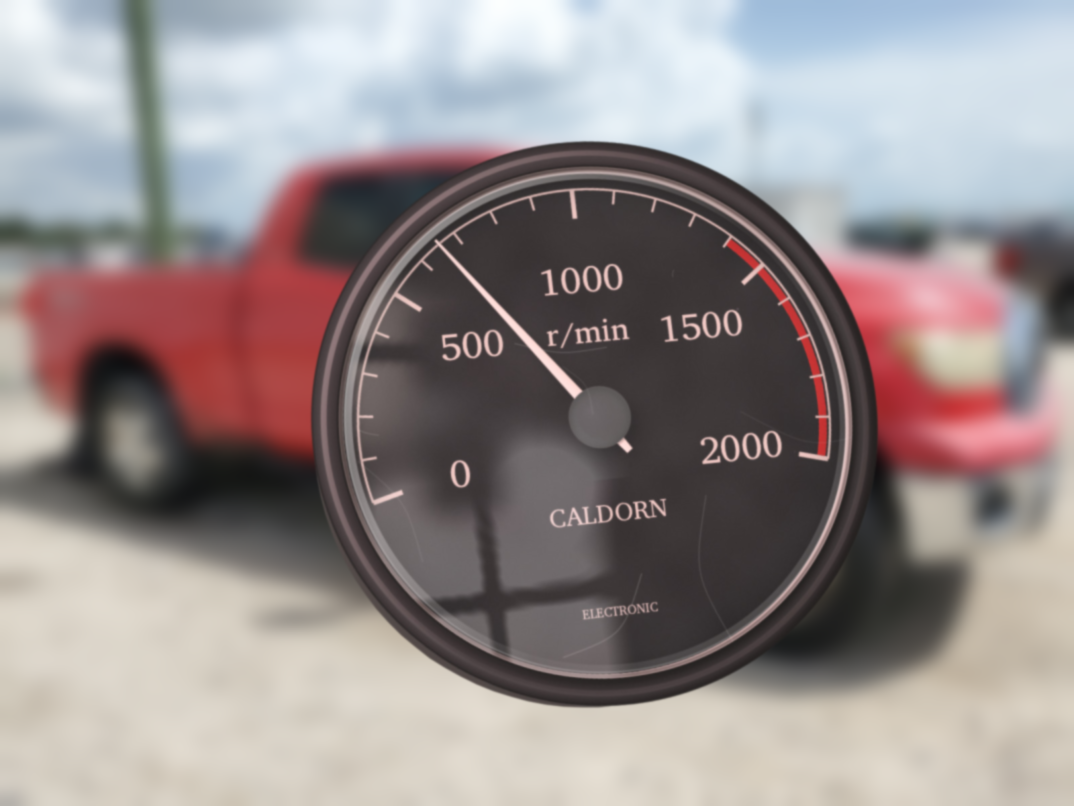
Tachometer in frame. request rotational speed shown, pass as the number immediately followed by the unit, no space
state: 650rpm
